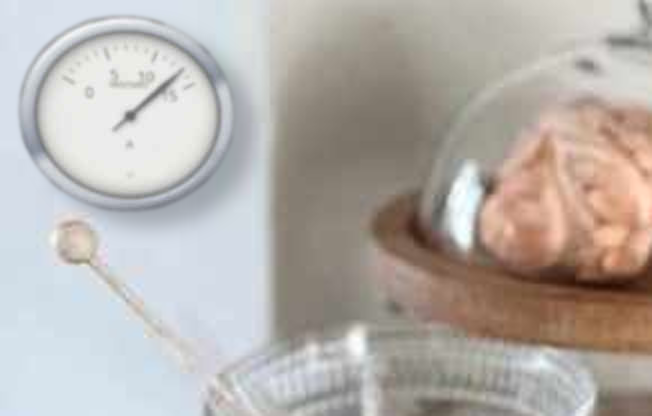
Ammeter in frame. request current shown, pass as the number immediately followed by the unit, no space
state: 13A
